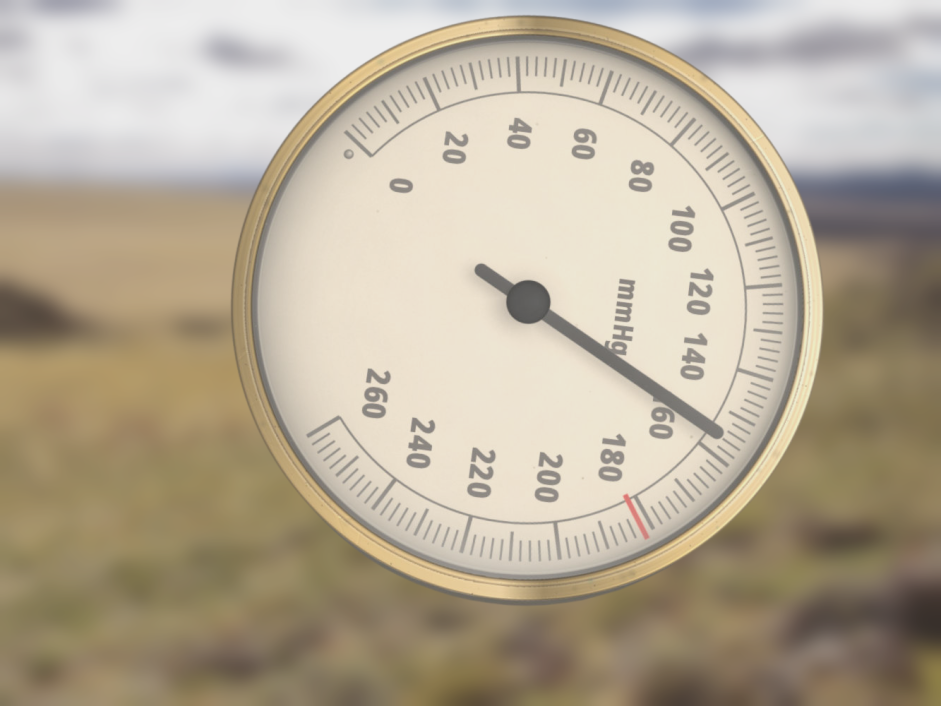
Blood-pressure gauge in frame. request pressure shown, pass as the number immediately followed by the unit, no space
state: 156mmHg
